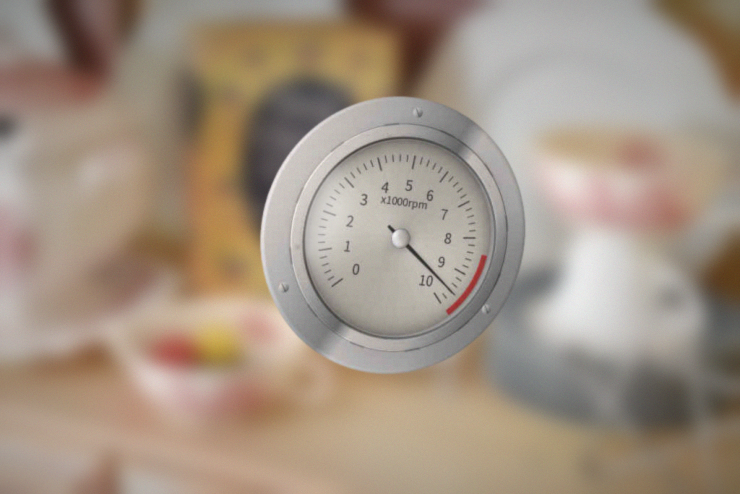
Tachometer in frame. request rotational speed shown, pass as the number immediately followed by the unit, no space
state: 9600rpm
